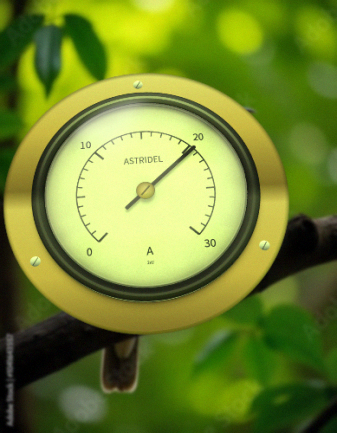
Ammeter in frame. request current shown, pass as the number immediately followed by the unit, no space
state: 20.5A
